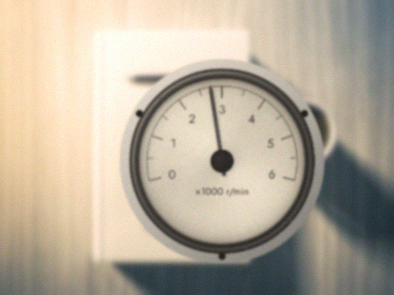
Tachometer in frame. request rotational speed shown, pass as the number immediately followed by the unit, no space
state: 2750rpm
